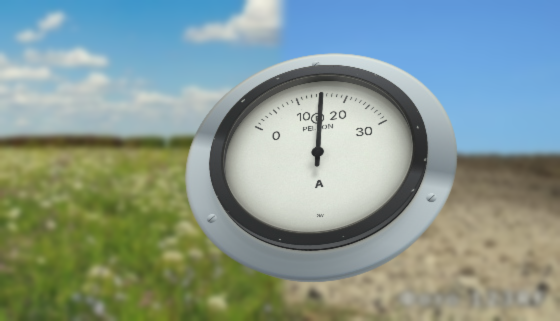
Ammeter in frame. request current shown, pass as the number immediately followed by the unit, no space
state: 15A
